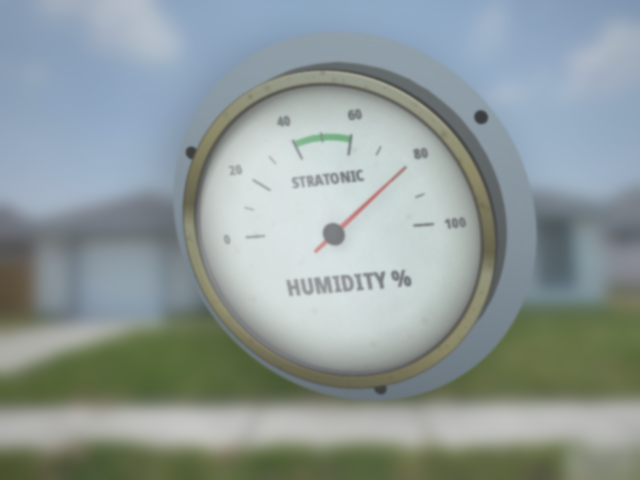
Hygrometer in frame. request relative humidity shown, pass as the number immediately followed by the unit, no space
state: 80%
